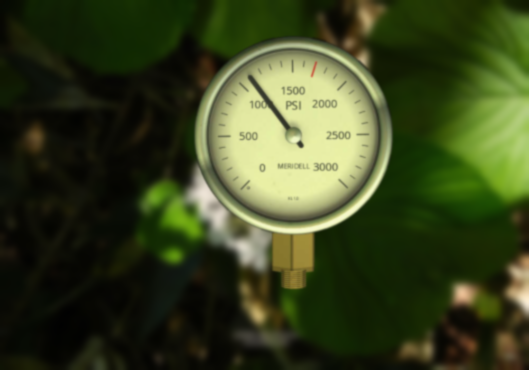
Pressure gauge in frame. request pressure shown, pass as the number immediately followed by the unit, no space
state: 1100psi
